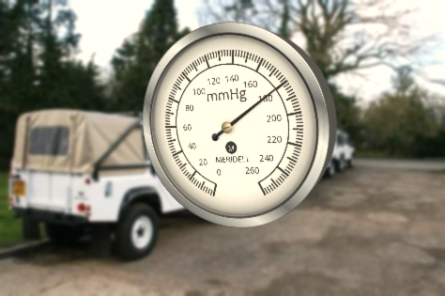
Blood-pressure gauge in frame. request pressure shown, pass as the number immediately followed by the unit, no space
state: 180mmHg
